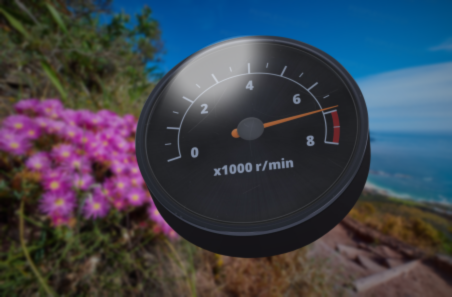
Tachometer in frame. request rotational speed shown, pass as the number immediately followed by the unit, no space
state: 7000rpm
